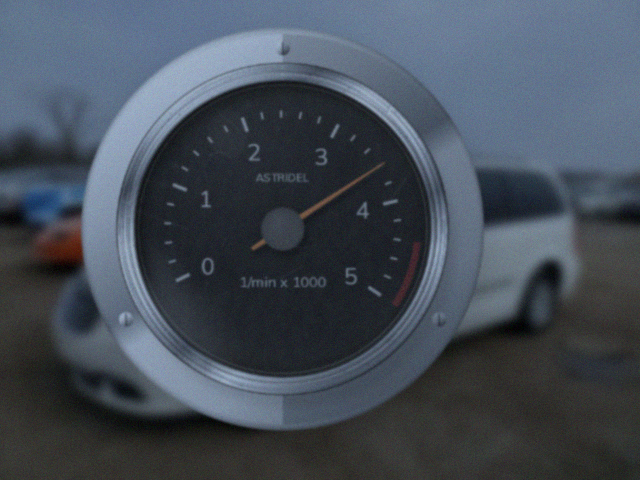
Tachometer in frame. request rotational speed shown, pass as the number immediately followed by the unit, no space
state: 3600rpm
